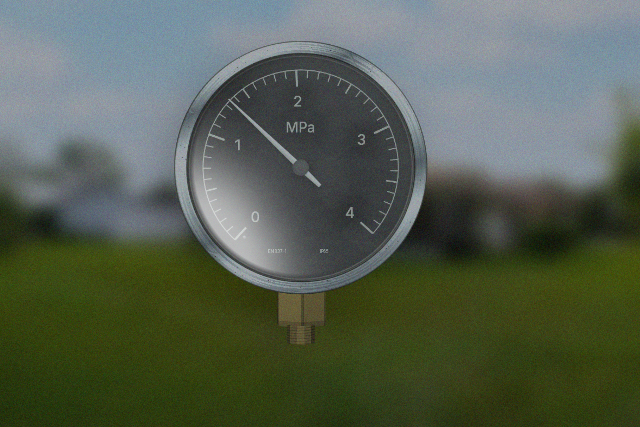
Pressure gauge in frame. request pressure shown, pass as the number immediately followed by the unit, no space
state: 1.35MPa
